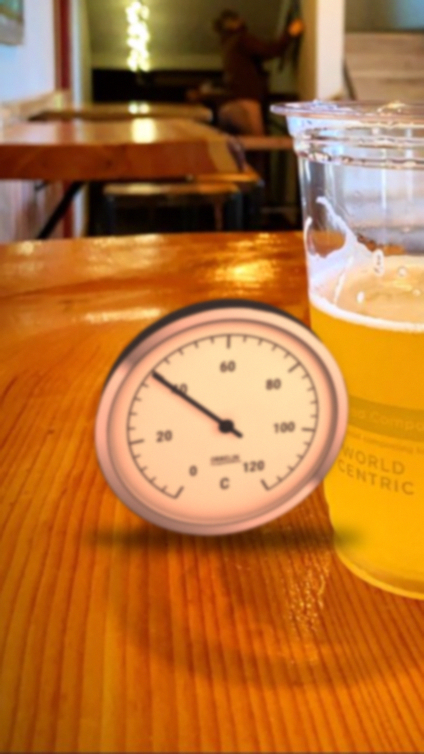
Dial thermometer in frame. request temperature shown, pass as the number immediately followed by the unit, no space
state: 40°C
